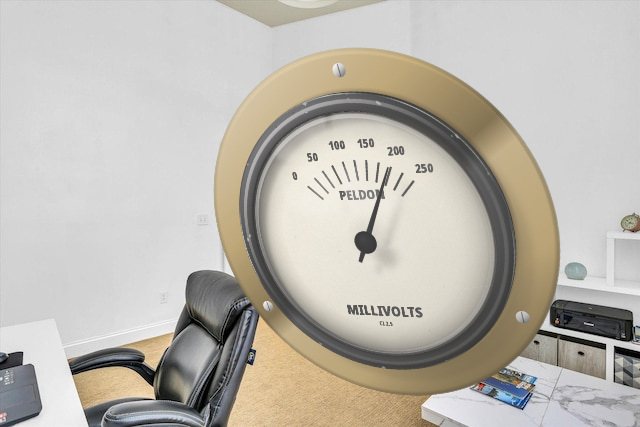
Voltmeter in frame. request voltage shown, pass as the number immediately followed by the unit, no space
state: 200mV
